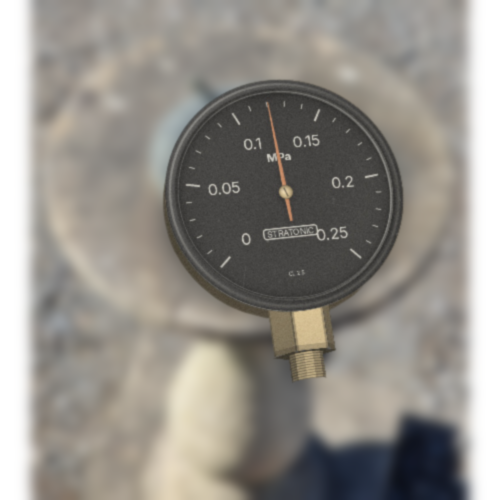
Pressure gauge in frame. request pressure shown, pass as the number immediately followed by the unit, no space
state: 0.12MPa
